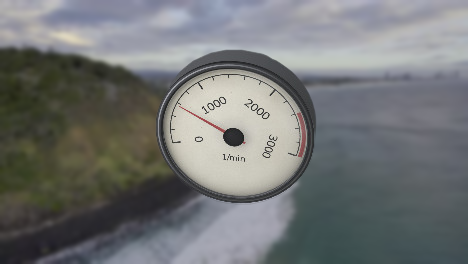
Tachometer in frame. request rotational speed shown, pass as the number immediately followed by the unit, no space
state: 600rpm
